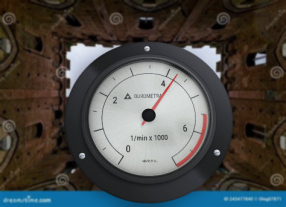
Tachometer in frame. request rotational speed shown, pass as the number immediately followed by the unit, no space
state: 4250rpm
